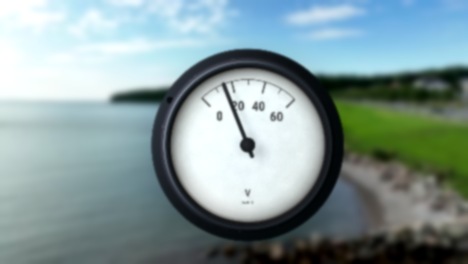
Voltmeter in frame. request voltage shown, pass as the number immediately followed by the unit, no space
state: 15V
